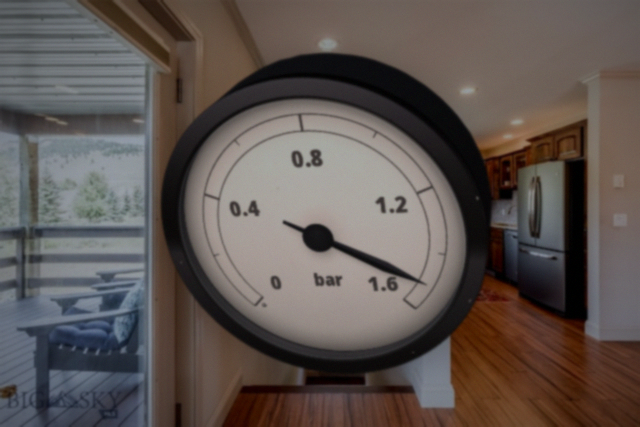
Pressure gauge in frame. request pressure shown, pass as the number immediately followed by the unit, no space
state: 1.5bar
